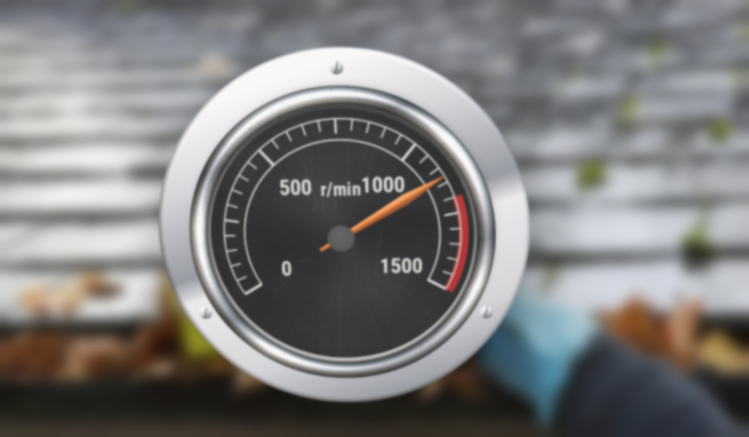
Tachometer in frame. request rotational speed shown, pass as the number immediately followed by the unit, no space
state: 1125rpm
